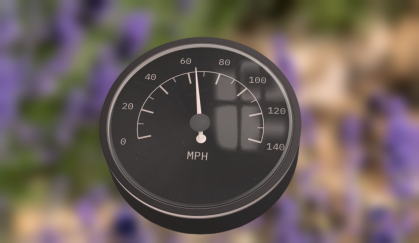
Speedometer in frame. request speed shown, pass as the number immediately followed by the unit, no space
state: 65mph
